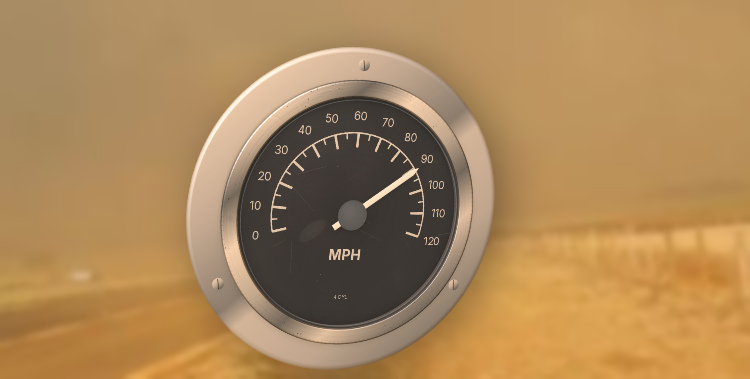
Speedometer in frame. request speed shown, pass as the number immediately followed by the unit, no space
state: 90mph
